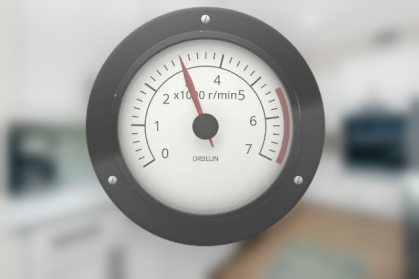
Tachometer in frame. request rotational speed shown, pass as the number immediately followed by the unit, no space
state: 3000rpm
